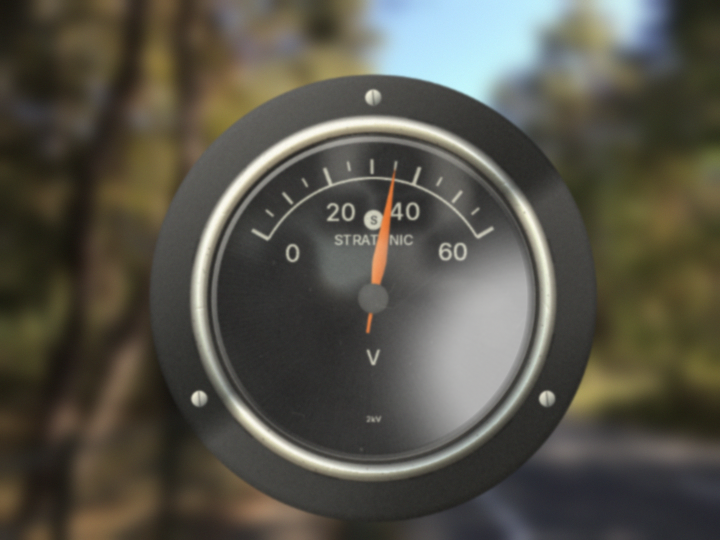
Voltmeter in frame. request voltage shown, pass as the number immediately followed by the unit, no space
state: 35V
